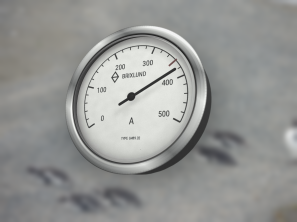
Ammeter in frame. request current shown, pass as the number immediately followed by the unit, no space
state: 380A
